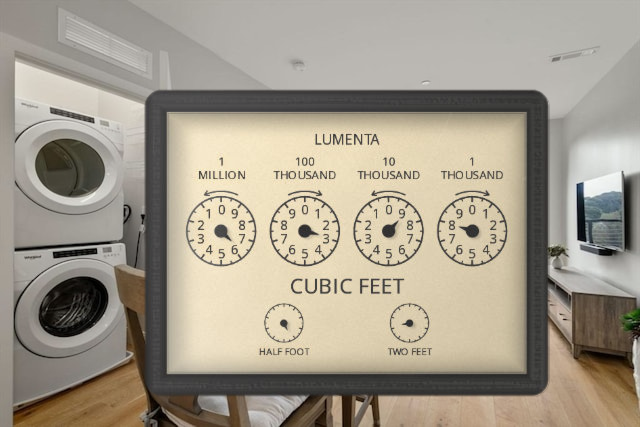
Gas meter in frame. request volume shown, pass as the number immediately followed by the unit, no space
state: 628800ft³
